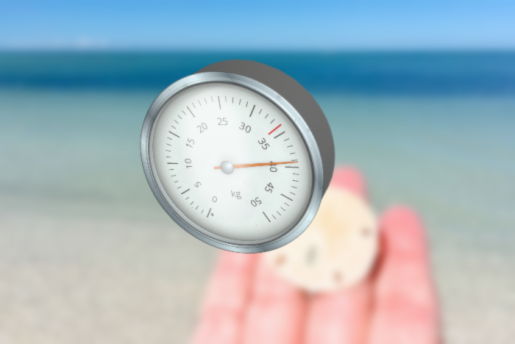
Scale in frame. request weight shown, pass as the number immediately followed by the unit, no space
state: 39kg
